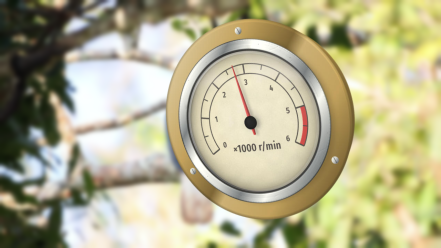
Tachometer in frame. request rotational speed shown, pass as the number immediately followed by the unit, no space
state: 2750rpm
